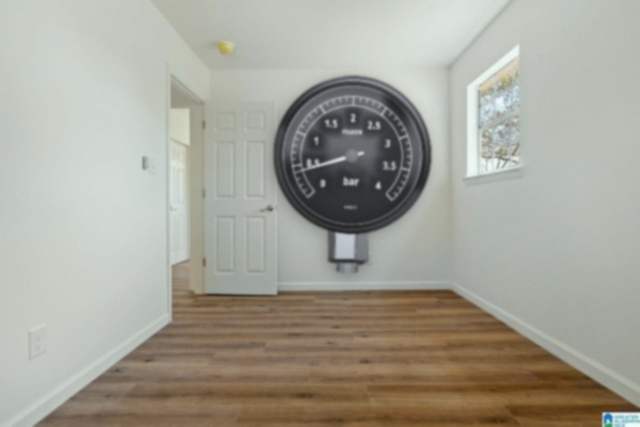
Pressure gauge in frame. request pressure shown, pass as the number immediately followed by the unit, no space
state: 0.4bar
